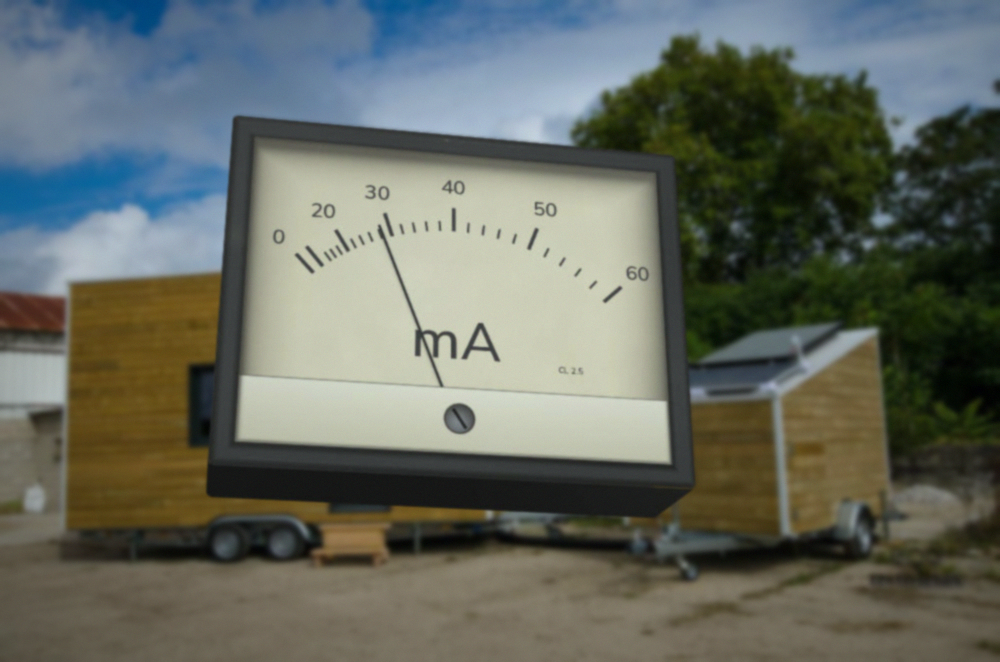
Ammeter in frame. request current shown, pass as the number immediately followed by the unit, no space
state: 28mA
